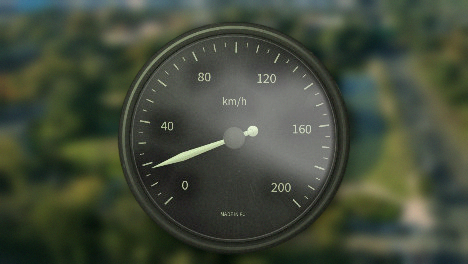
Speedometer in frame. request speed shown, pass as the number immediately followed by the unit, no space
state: 17.5km/h
